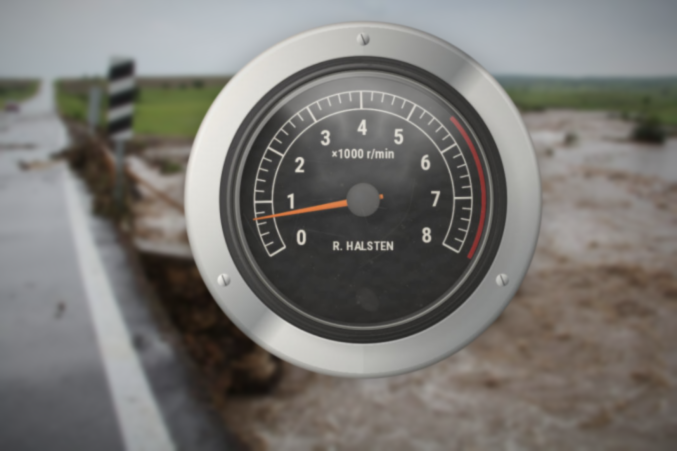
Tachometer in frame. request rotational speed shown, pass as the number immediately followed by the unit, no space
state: 700rpm
